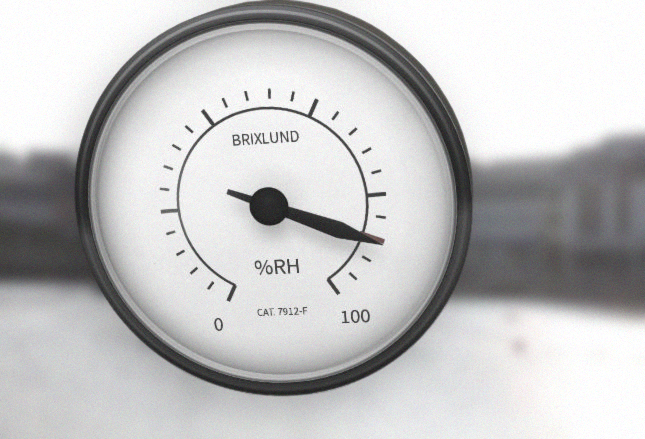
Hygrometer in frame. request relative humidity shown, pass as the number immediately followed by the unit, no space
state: 88%
